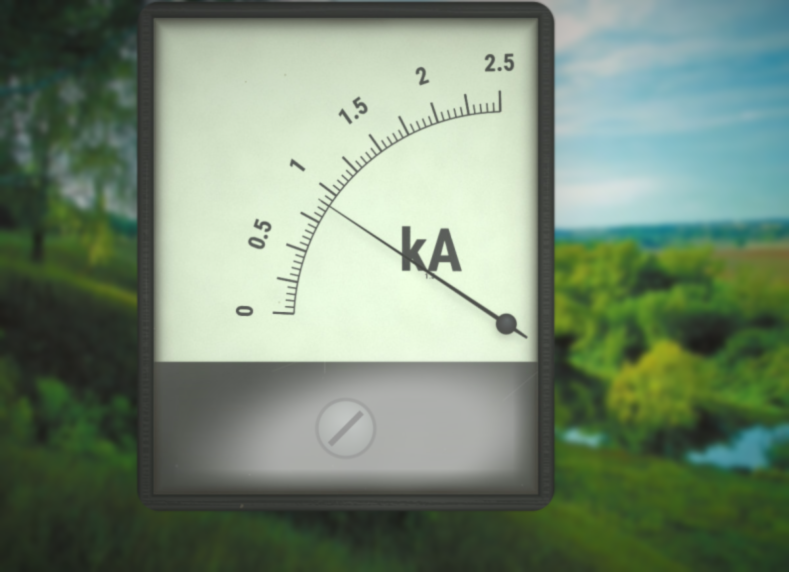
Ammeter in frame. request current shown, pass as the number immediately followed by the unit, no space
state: 0.9kA
